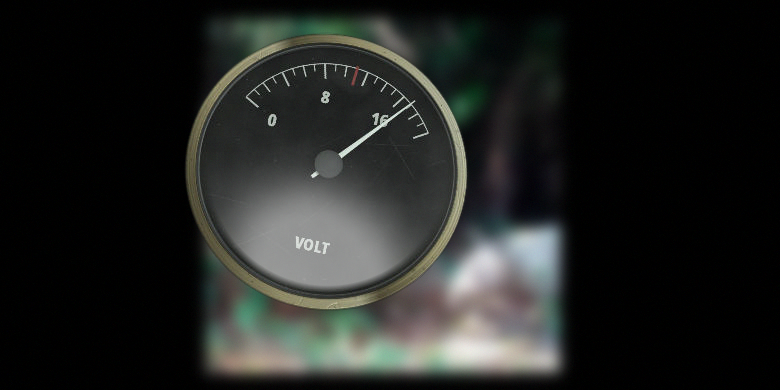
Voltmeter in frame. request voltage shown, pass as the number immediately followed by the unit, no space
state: 17V
